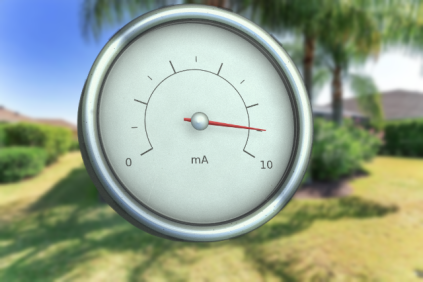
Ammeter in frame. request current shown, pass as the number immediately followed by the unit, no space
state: 9mA
